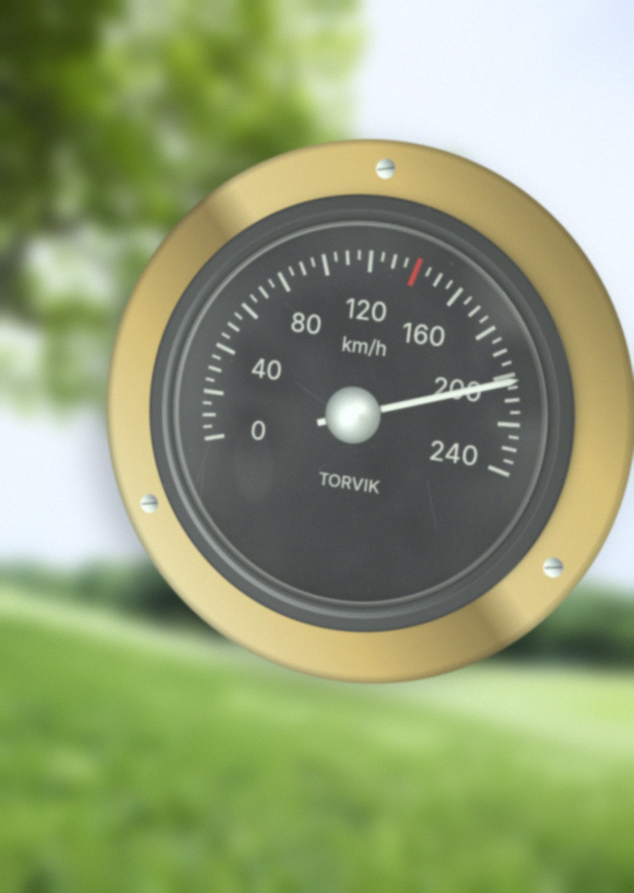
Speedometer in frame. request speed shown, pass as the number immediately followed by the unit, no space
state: 202.5km/h
